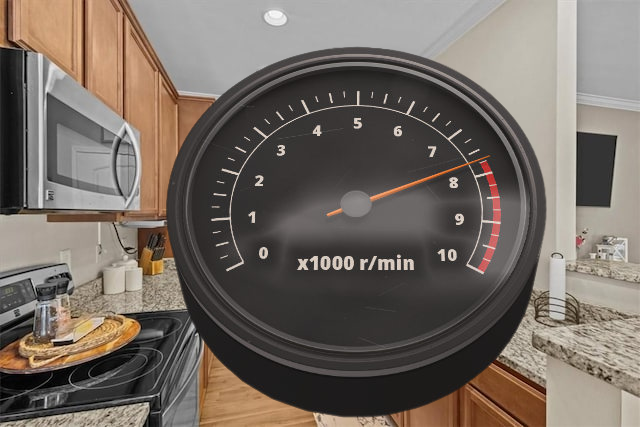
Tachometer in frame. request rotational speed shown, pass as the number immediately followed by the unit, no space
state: 7750rpm
